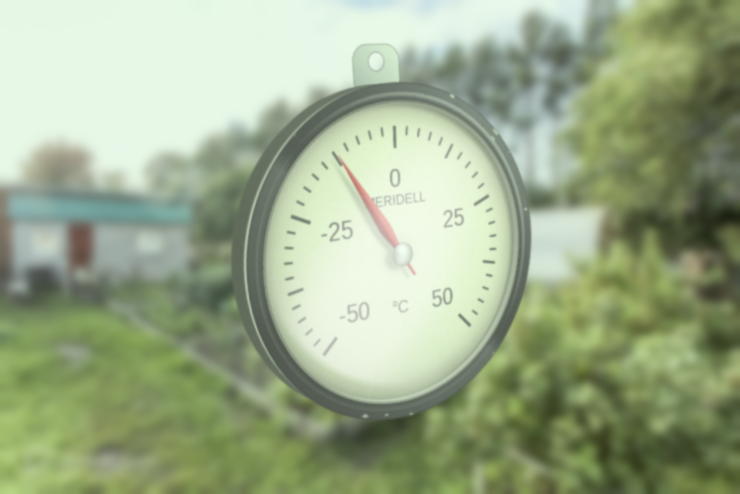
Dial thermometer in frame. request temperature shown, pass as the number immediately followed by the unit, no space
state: -12.5°C
